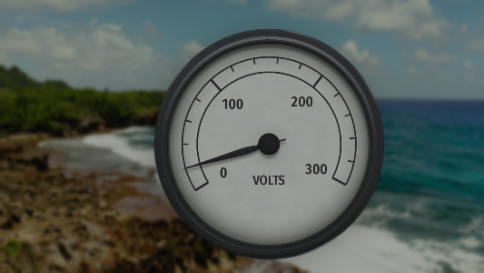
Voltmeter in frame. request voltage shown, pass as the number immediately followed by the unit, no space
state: 20V
